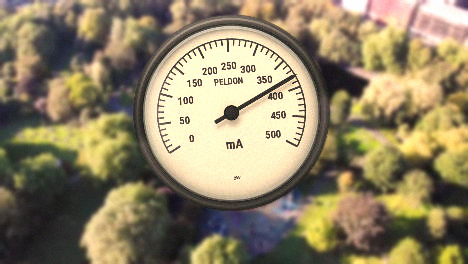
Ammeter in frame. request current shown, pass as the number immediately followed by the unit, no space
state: 380mA
